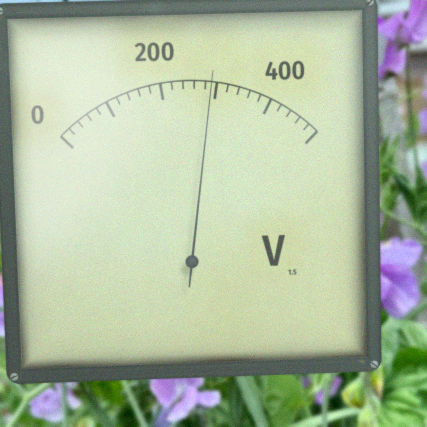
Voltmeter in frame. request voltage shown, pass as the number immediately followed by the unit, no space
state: 290V
